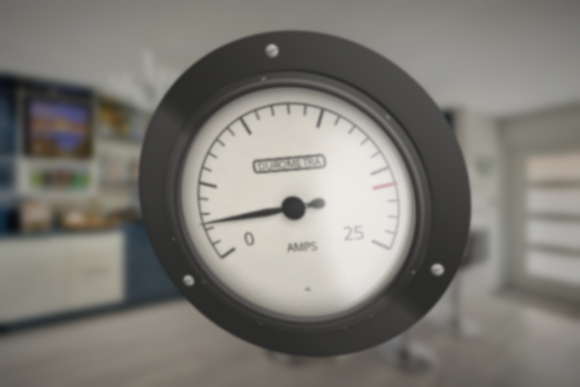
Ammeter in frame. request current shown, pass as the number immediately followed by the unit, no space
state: 2.5A
